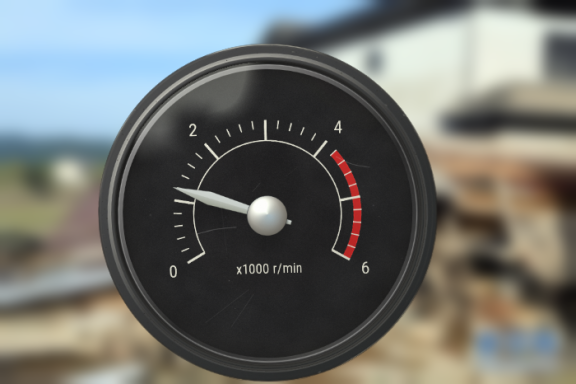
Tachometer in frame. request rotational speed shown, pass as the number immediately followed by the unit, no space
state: 1200rpm
